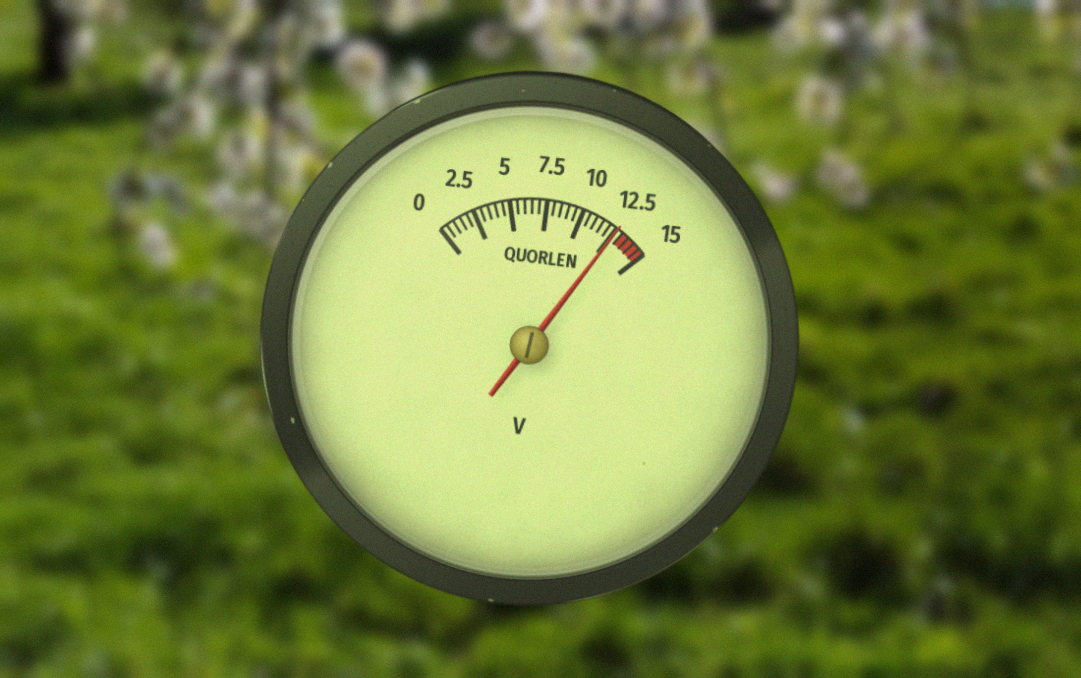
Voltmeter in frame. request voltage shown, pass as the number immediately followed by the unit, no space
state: 12.5V
